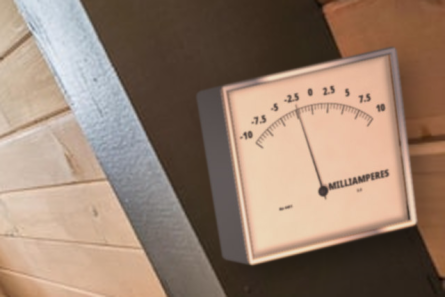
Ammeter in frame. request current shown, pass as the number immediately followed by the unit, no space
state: -2.5mA
